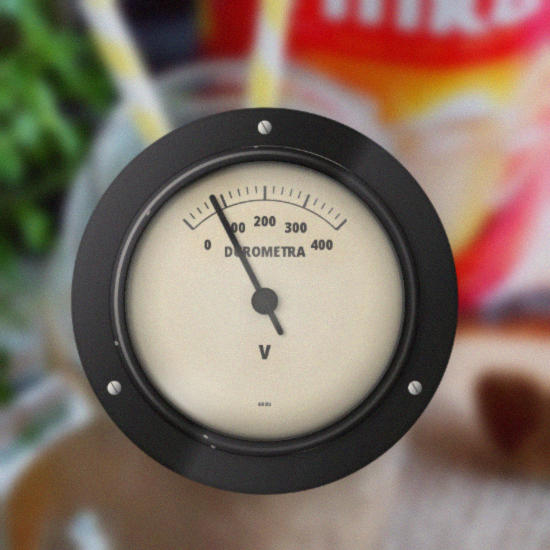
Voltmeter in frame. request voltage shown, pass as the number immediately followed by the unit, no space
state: 80V
